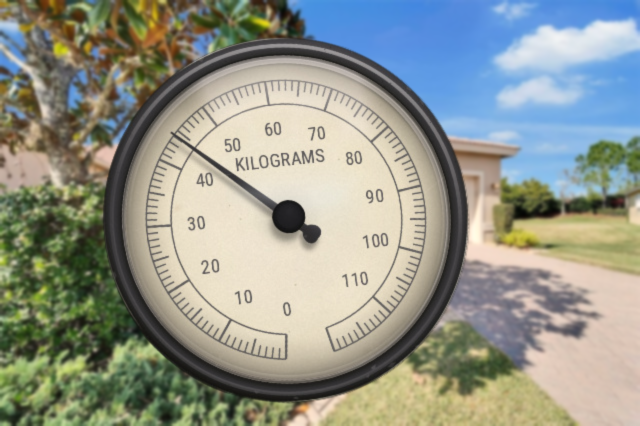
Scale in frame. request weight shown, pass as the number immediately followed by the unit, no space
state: 44kg
